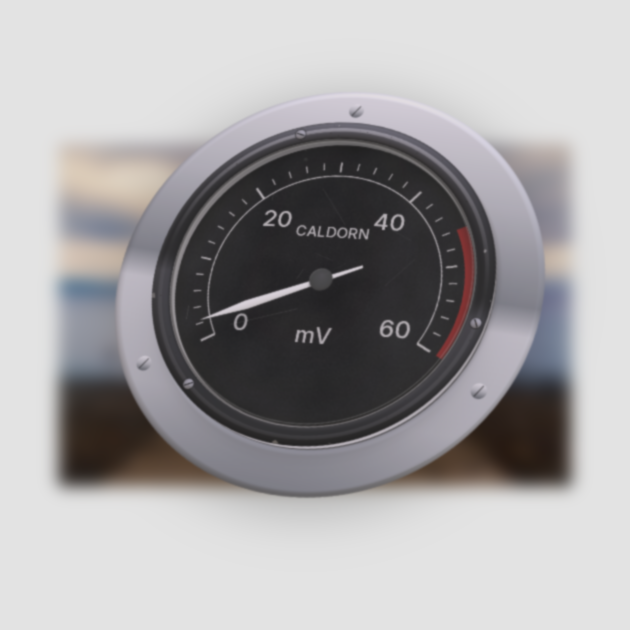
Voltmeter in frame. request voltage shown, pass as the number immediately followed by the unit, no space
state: 2mV
